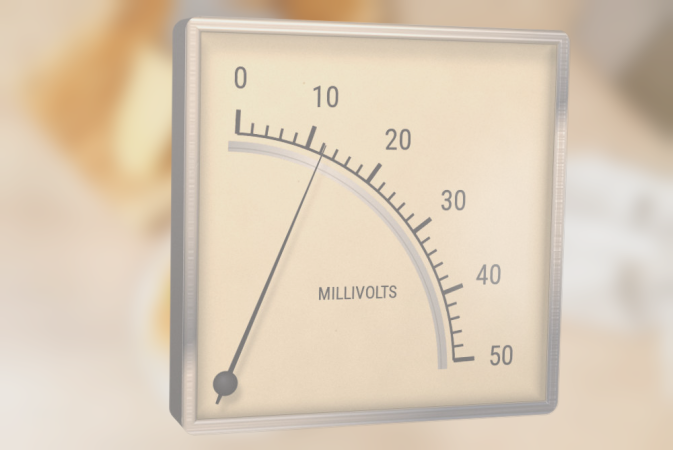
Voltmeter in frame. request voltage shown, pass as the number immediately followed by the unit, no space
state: 12mV
